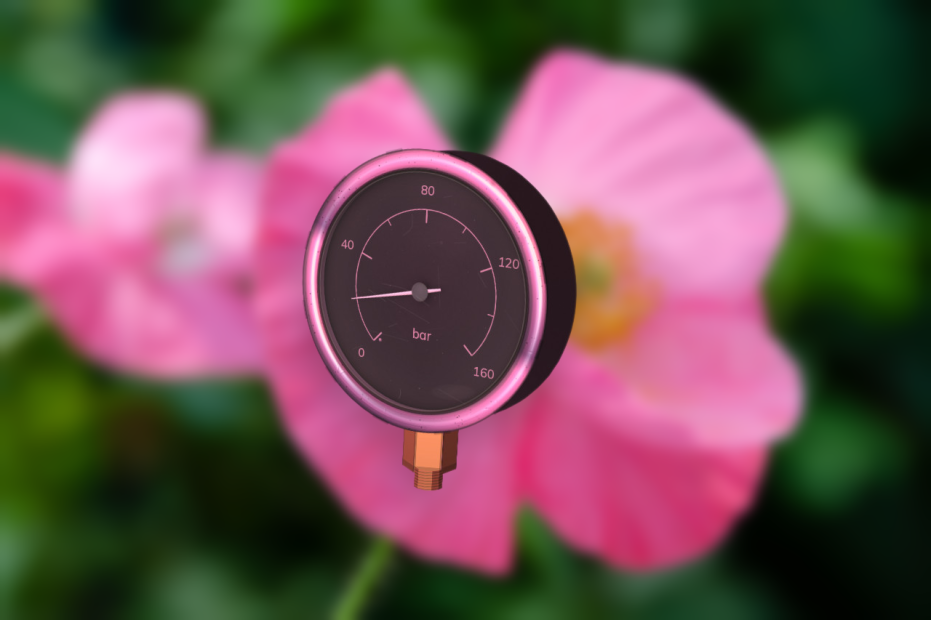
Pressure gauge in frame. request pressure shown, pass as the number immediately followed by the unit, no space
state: 20bar
